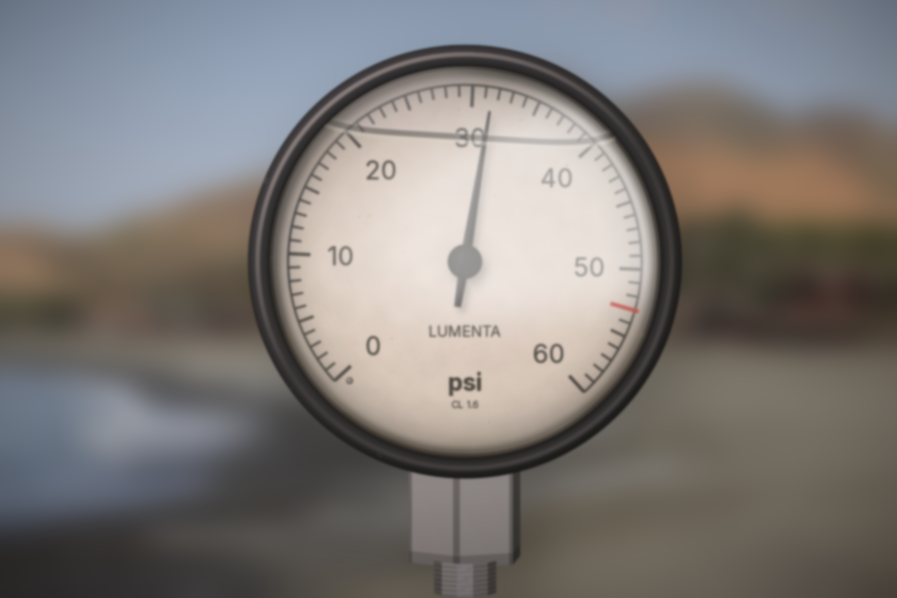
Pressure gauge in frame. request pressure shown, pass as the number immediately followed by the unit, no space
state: 31.5psi
